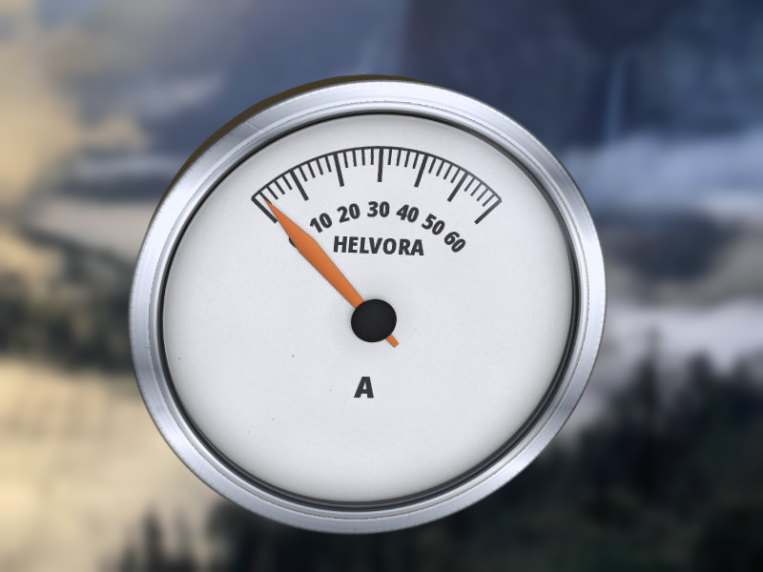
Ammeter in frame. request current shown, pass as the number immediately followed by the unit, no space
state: 2A
